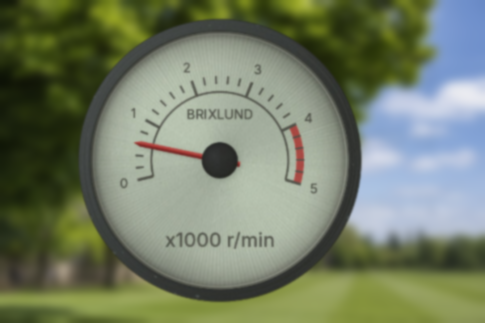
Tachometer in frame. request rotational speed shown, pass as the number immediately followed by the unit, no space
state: 600rpm
